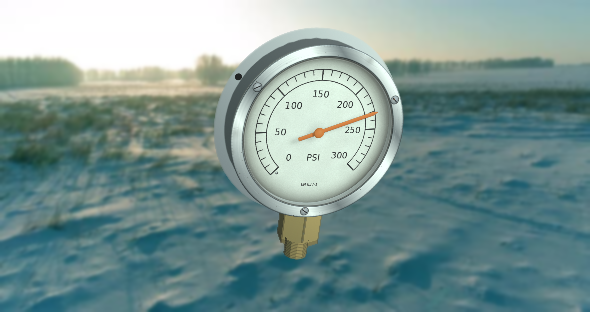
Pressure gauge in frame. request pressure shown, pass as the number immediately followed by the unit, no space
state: 230psi
